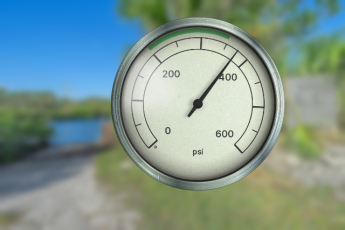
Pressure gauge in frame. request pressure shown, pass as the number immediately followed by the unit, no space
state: 375psi
